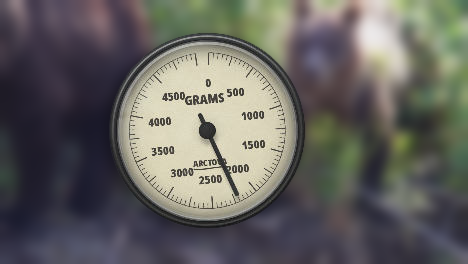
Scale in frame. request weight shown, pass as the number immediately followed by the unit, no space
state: 2200g
